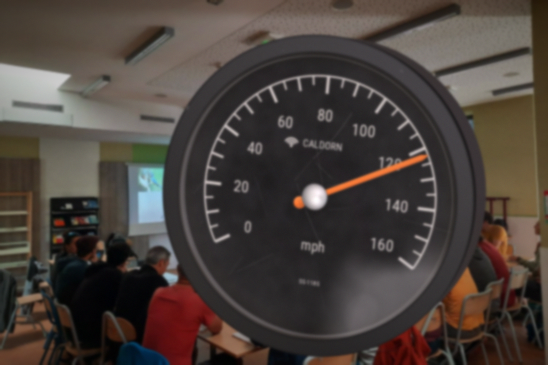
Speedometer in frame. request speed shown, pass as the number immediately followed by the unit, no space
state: 122.5mph
